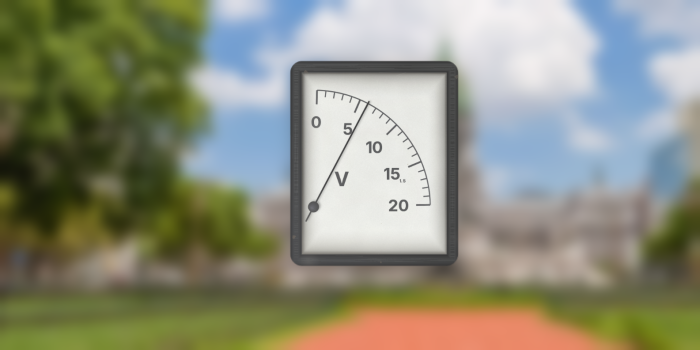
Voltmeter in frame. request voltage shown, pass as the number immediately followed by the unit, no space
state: 6V
